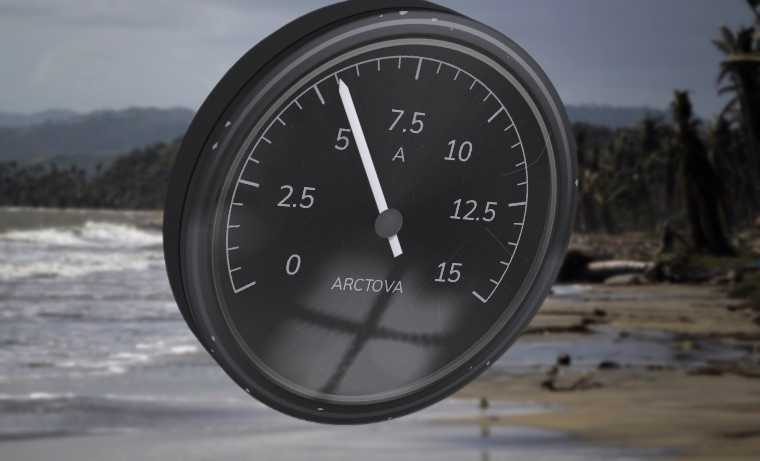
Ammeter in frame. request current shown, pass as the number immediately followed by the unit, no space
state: 5.5A
